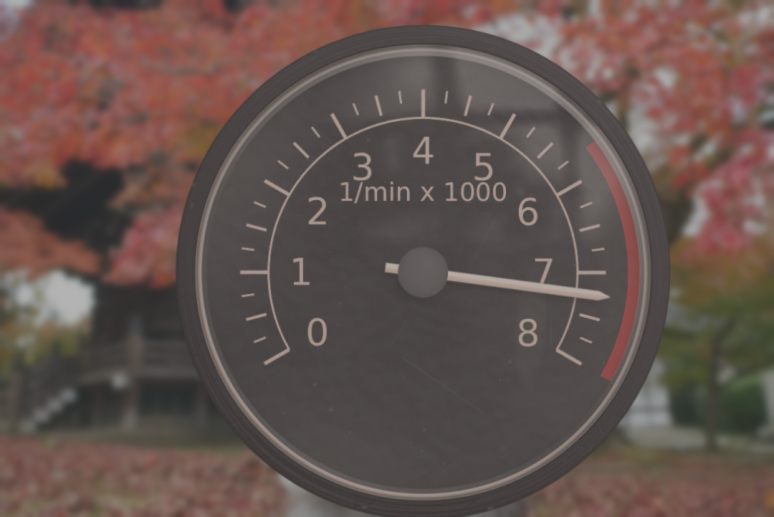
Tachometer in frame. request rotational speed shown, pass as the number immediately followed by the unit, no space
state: 7250rpm
